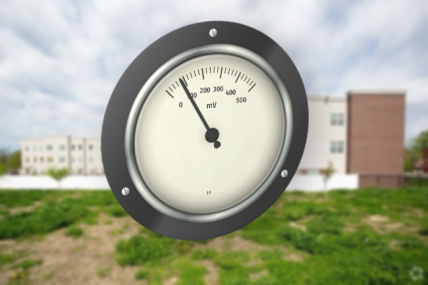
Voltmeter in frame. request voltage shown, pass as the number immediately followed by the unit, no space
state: 80mV
